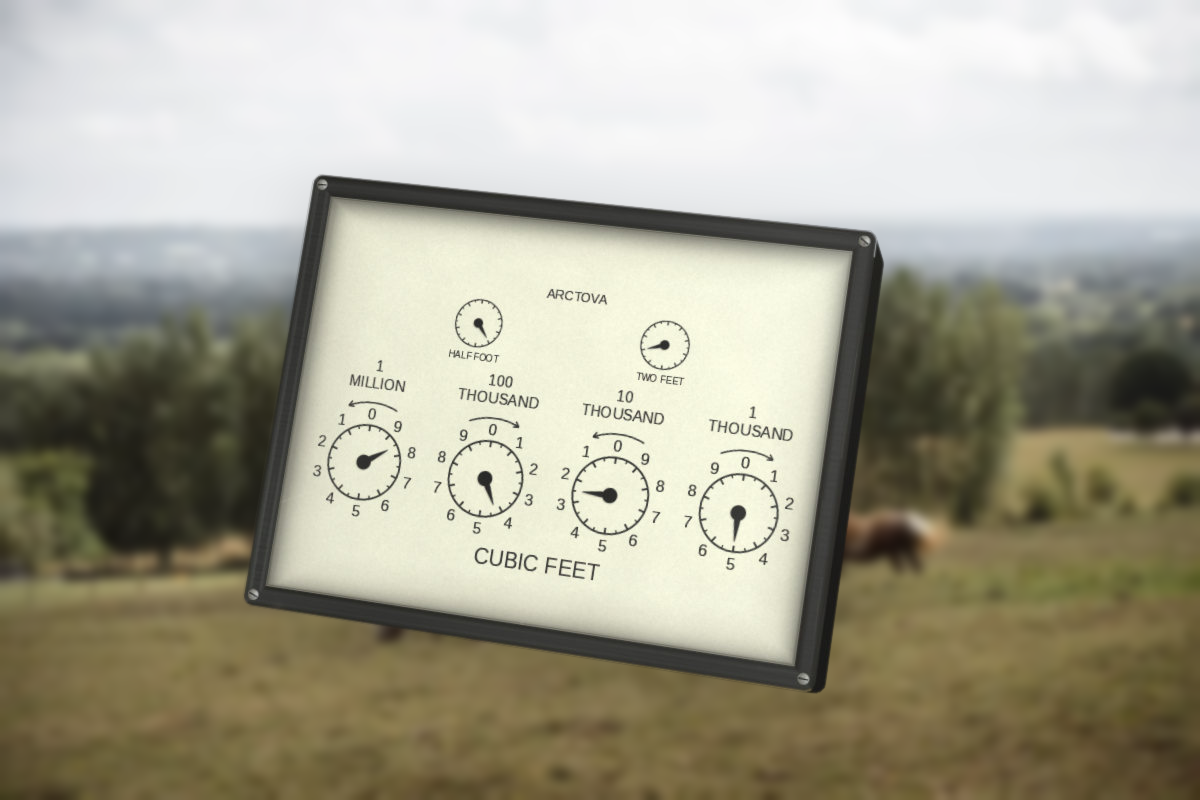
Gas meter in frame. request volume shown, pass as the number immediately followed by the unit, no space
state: 842500ft³
